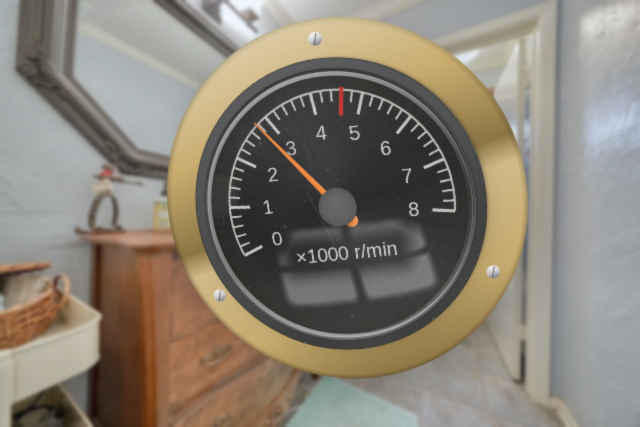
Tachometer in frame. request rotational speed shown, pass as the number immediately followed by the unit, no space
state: 2800rpm
